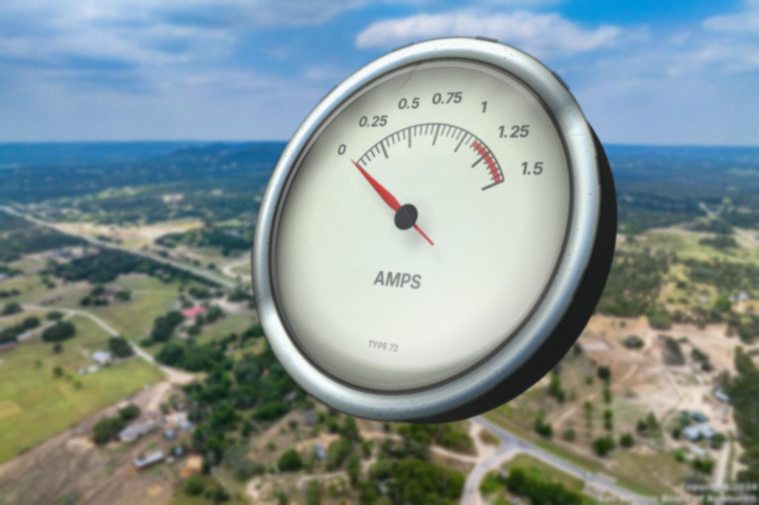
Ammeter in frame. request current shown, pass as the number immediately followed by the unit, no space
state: 0A
